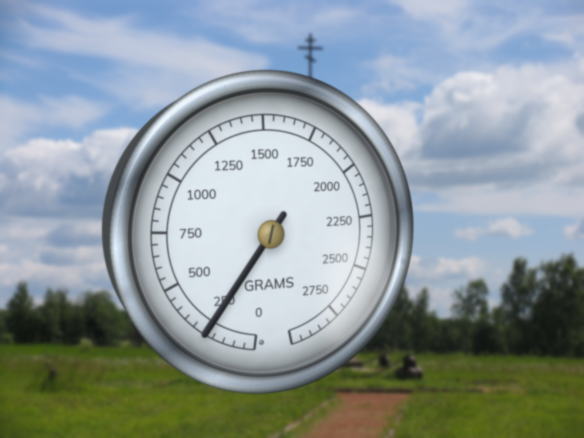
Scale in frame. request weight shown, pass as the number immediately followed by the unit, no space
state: 250g
